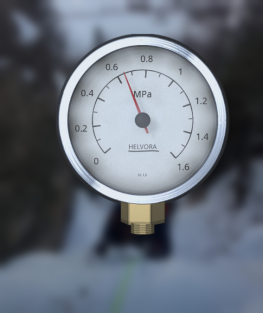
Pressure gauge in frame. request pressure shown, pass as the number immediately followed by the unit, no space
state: 0.65MPa
